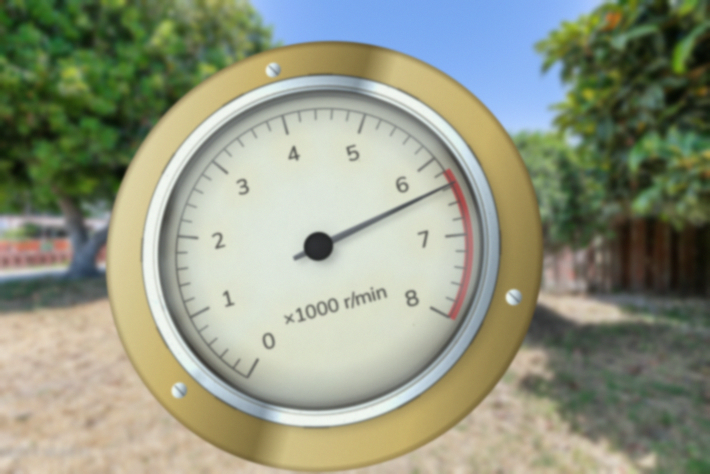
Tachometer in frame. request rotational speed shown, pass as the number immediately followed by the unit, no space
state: 6400rpm
